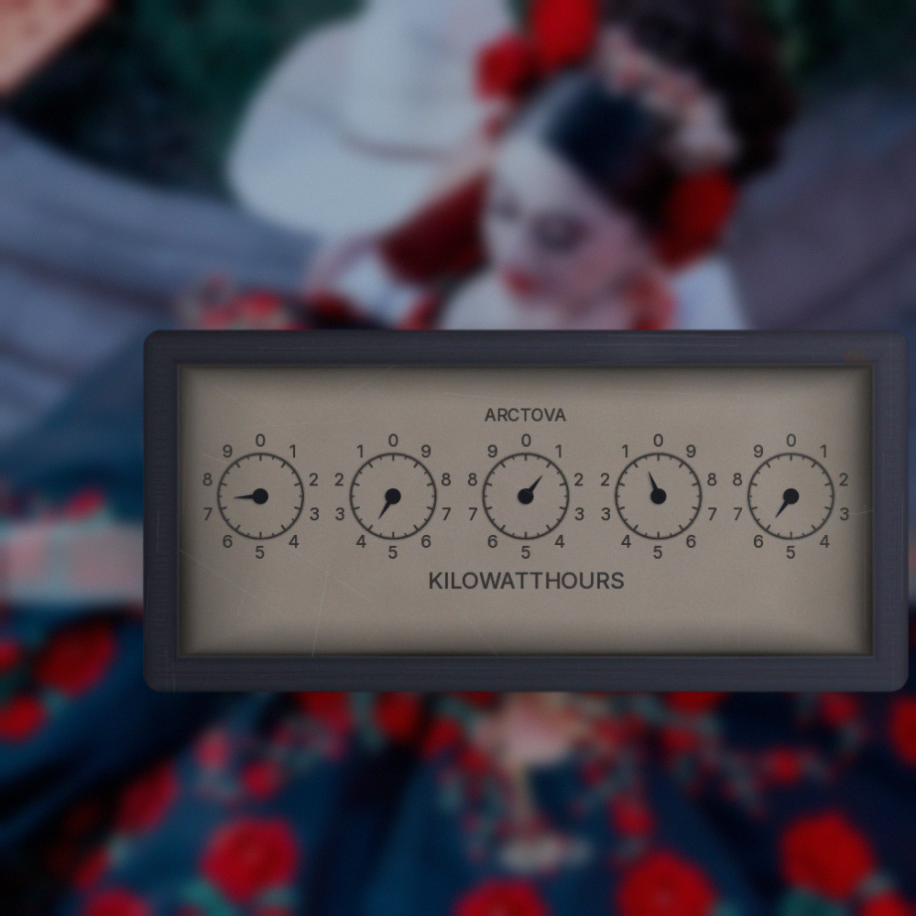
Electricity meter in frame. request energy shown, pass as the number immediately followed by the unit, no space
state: 74106kWh
